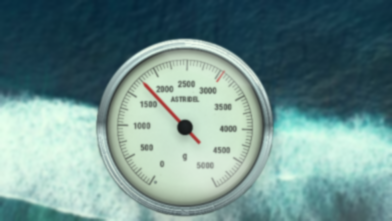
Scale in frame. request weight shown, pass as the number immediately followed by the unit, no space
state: 1750g
